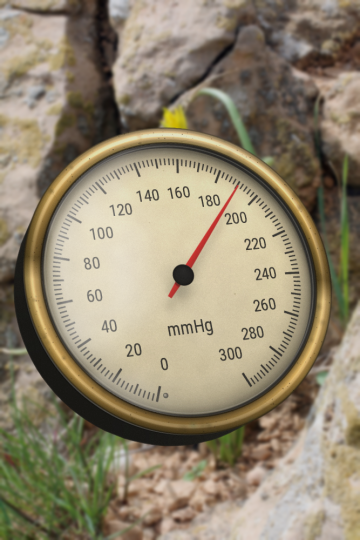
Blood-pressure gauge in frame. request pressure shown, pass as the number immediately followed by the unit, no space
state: 190mmHg
